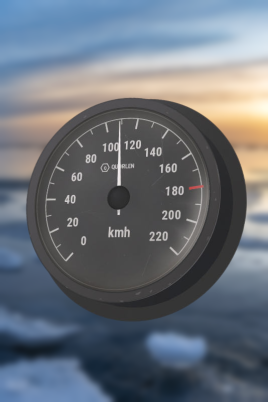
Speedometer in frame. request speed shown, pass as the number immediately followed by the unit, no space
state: 110km/h
